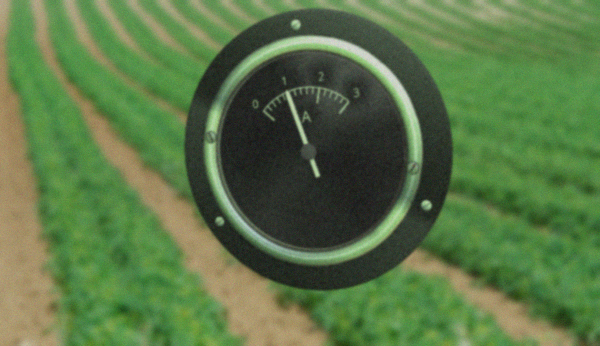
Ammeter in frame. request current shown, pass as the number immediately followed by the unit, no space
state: 1A
